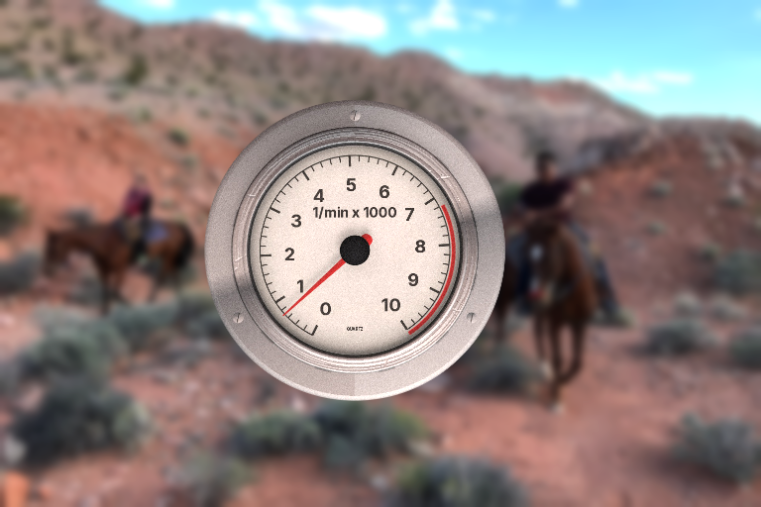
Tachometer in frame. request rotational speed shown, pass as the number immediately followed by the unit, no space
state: 700rpm
